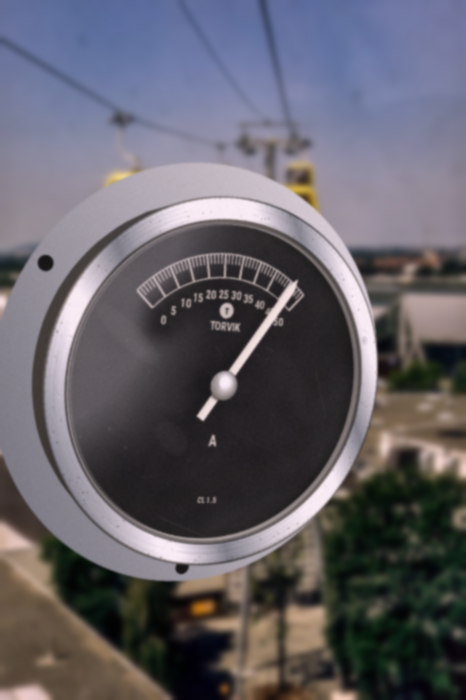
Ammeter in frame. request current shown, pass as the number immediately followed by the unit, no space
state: 45A
